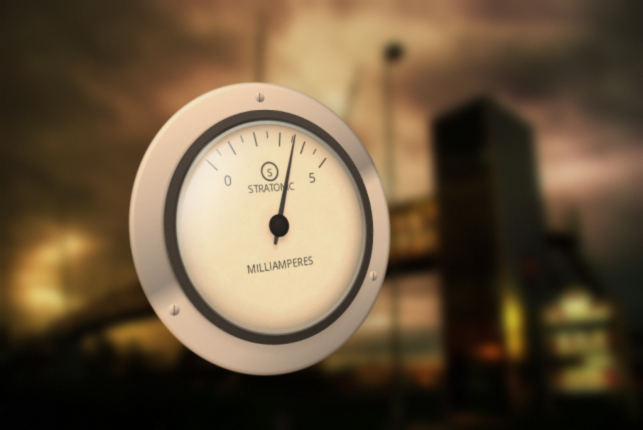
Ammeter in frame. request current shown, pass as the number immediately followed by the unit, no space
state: 3.5mA
